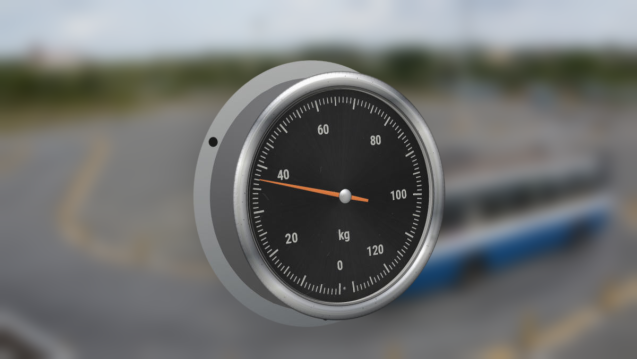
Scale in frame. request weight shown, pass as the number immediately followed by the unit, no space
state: 37kg
